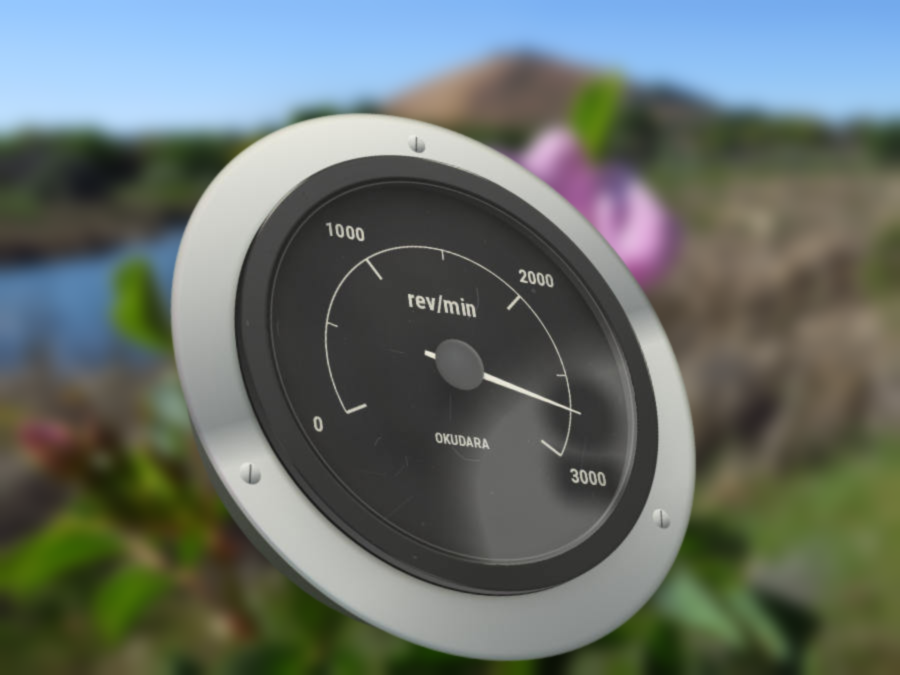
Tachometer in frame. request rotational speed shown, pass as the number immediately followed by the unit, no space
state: 2750rpm
